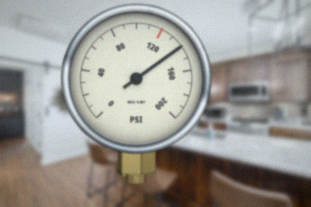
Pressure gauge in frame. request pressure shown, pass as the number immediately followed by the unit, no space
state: 140psi
